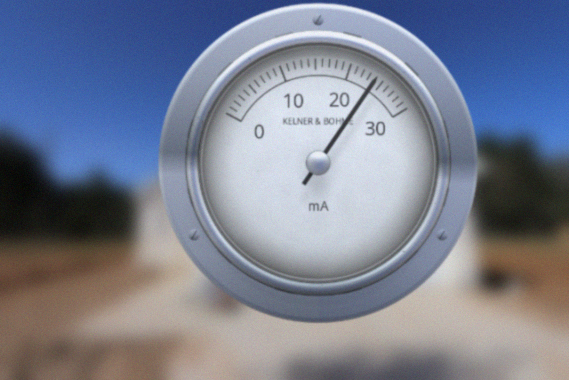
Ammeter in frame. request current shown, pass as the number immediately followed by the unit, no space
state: 24mA
